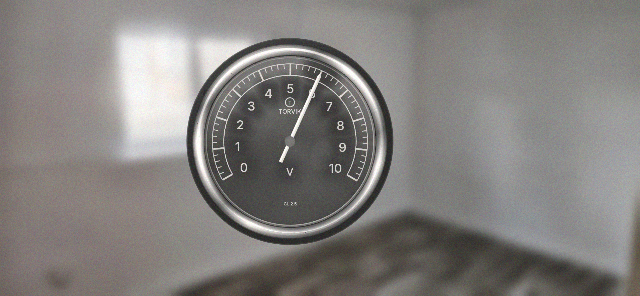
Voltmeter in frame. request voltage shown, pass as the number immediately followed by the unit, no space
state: 6V
